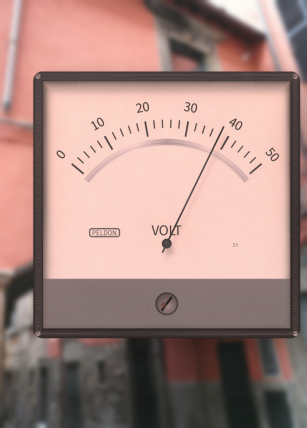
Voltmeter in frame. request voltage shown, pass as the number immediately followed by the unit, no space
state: 38V
